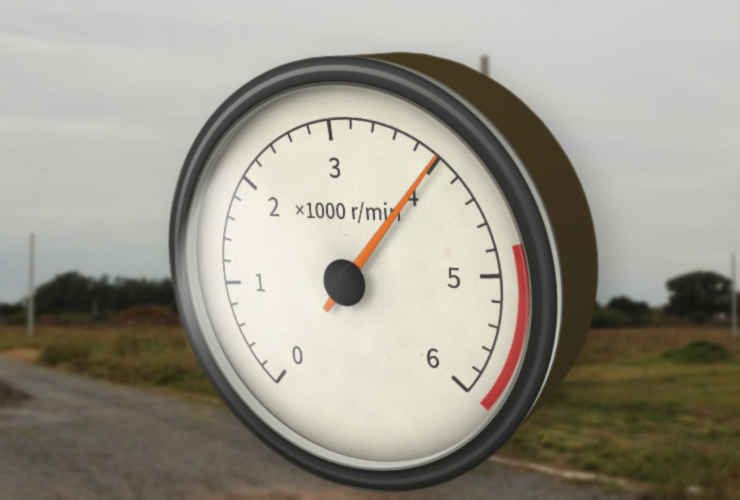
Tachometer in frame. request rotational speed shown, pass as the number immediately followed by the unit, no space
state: 4000rpm
